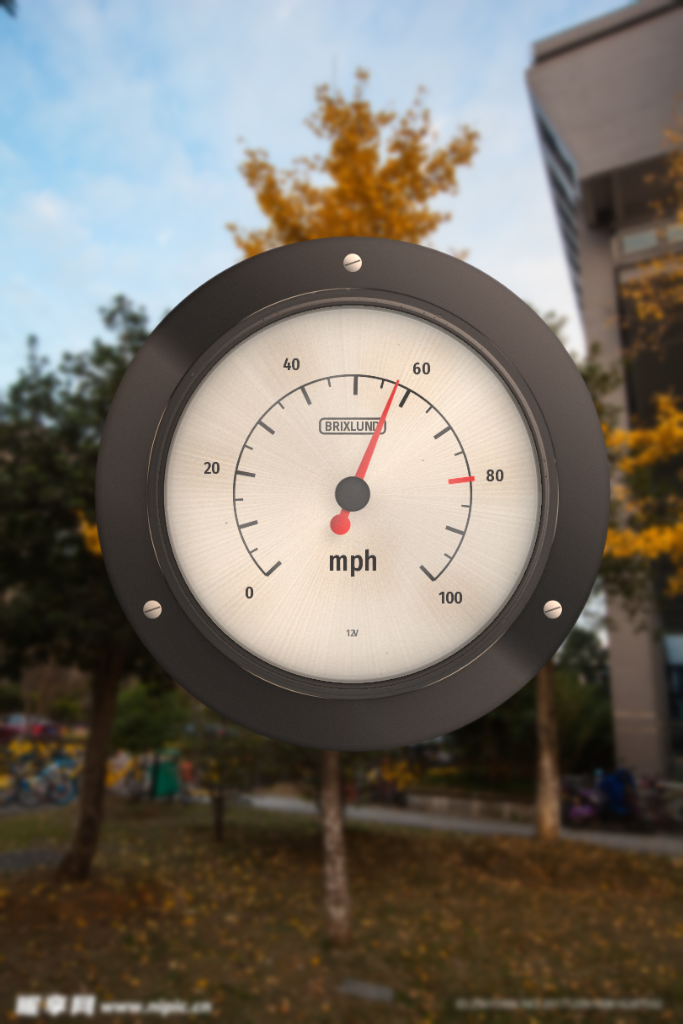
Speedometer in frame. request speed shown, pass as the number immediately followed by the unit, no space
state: 57.5mph
